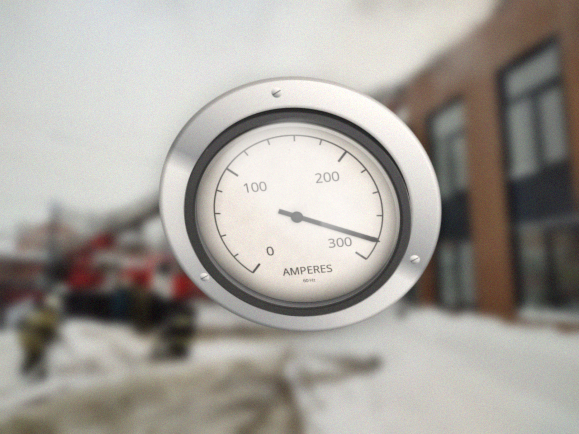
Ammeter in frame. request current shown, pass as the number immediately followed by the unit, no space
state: 280A
